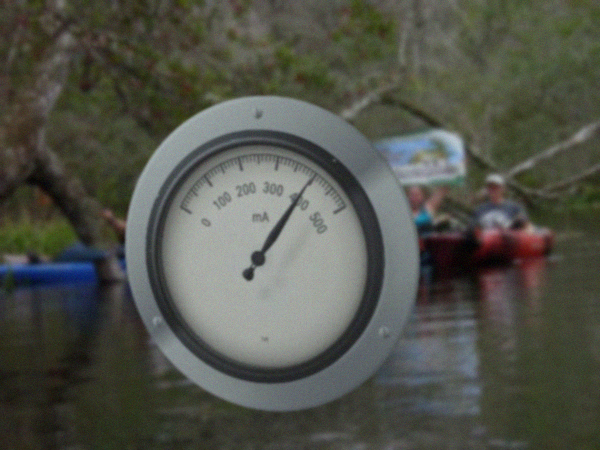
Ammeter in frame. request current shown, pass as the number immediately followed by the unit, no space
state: 400mA
